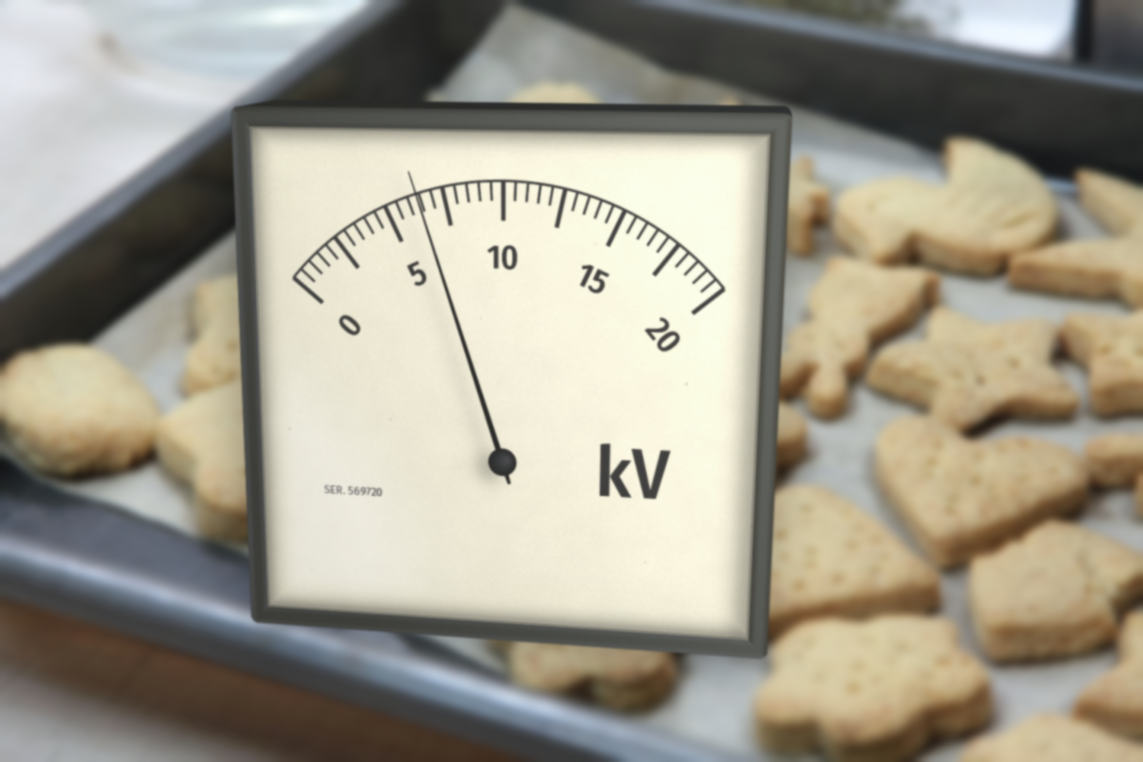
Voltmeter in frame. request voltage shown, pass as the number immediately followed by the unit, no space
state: 6.5kV
